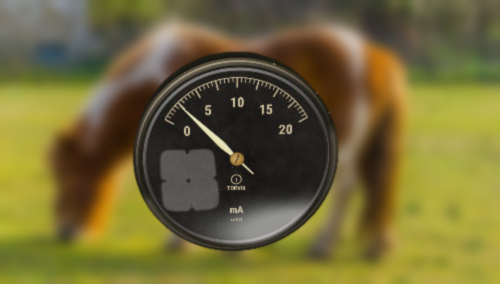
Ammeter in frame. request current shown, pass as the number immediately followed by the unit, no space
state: 2.5mA
